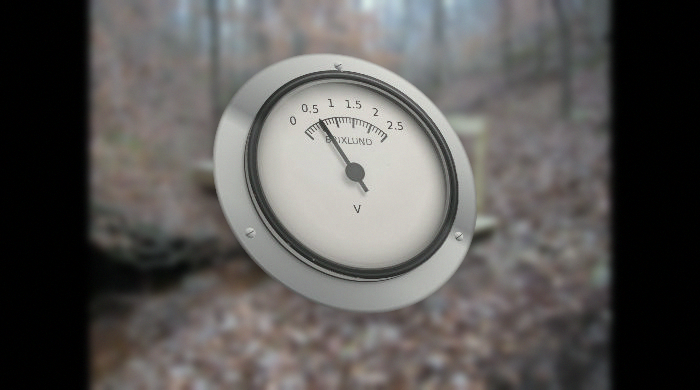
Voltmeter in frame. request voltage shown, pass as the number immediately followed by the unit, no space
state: 0.5V
